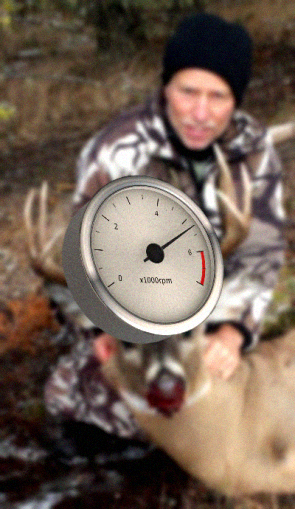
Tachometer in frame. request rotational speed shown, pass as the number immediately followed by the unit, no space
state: 5250rpm
